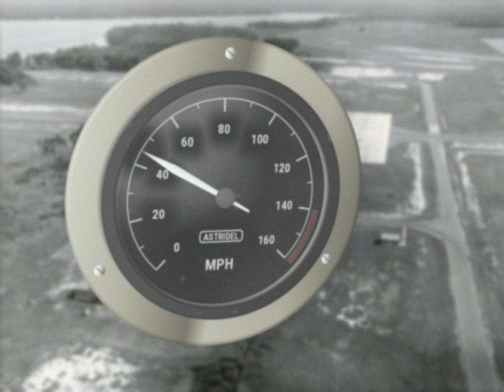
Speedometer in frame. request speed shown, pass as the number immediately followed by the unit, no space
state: 45mph
